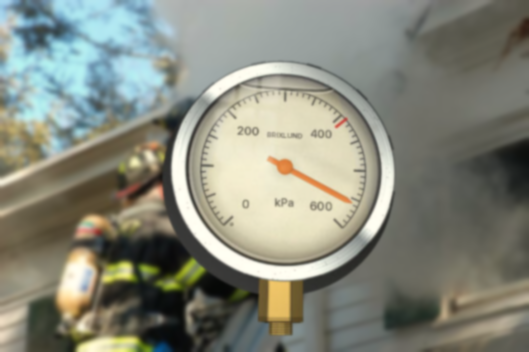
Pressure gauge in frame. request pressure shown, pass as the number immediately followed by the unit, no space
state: 560kPa
